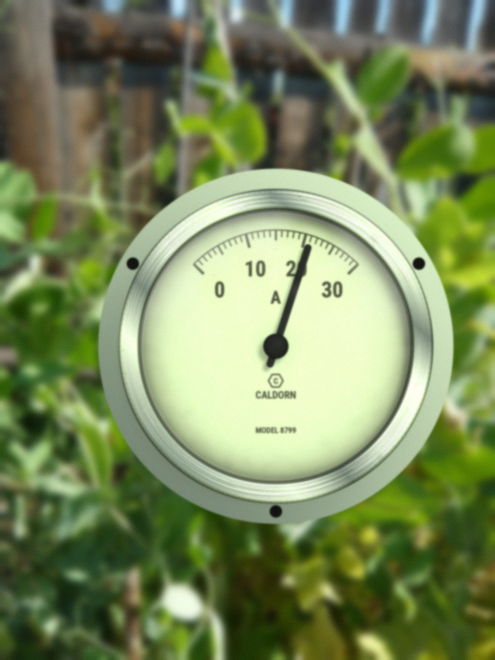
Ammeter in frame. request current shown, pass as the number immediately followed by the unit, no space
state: 21A
